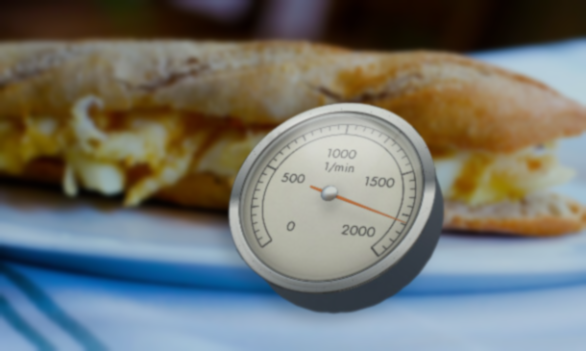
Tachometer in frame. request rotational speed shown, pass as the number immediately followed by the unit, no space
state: 1800rpm
